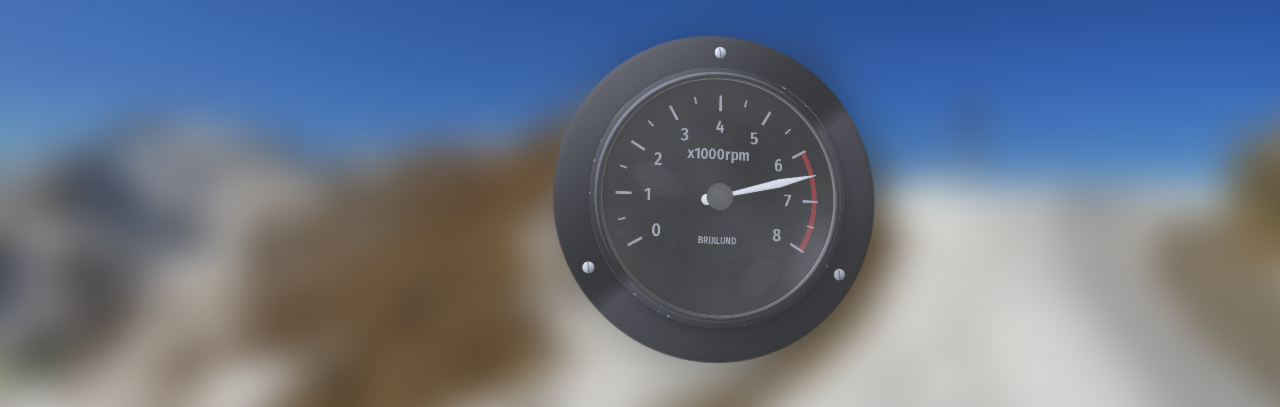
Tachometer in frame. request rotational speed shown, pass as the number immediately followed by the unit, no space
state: 6500rpm
